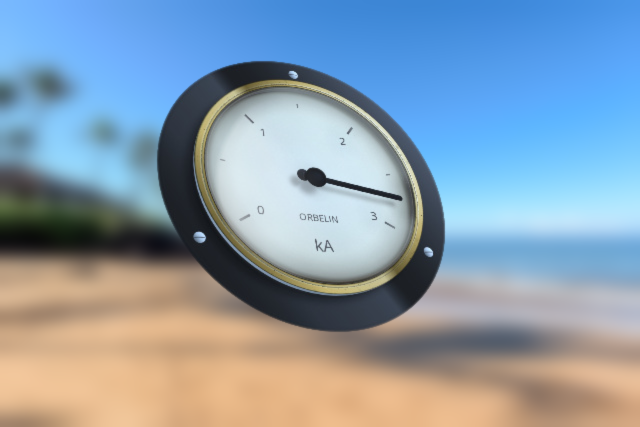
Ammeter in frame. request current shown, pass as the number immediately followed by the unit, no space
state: 2.75kA
